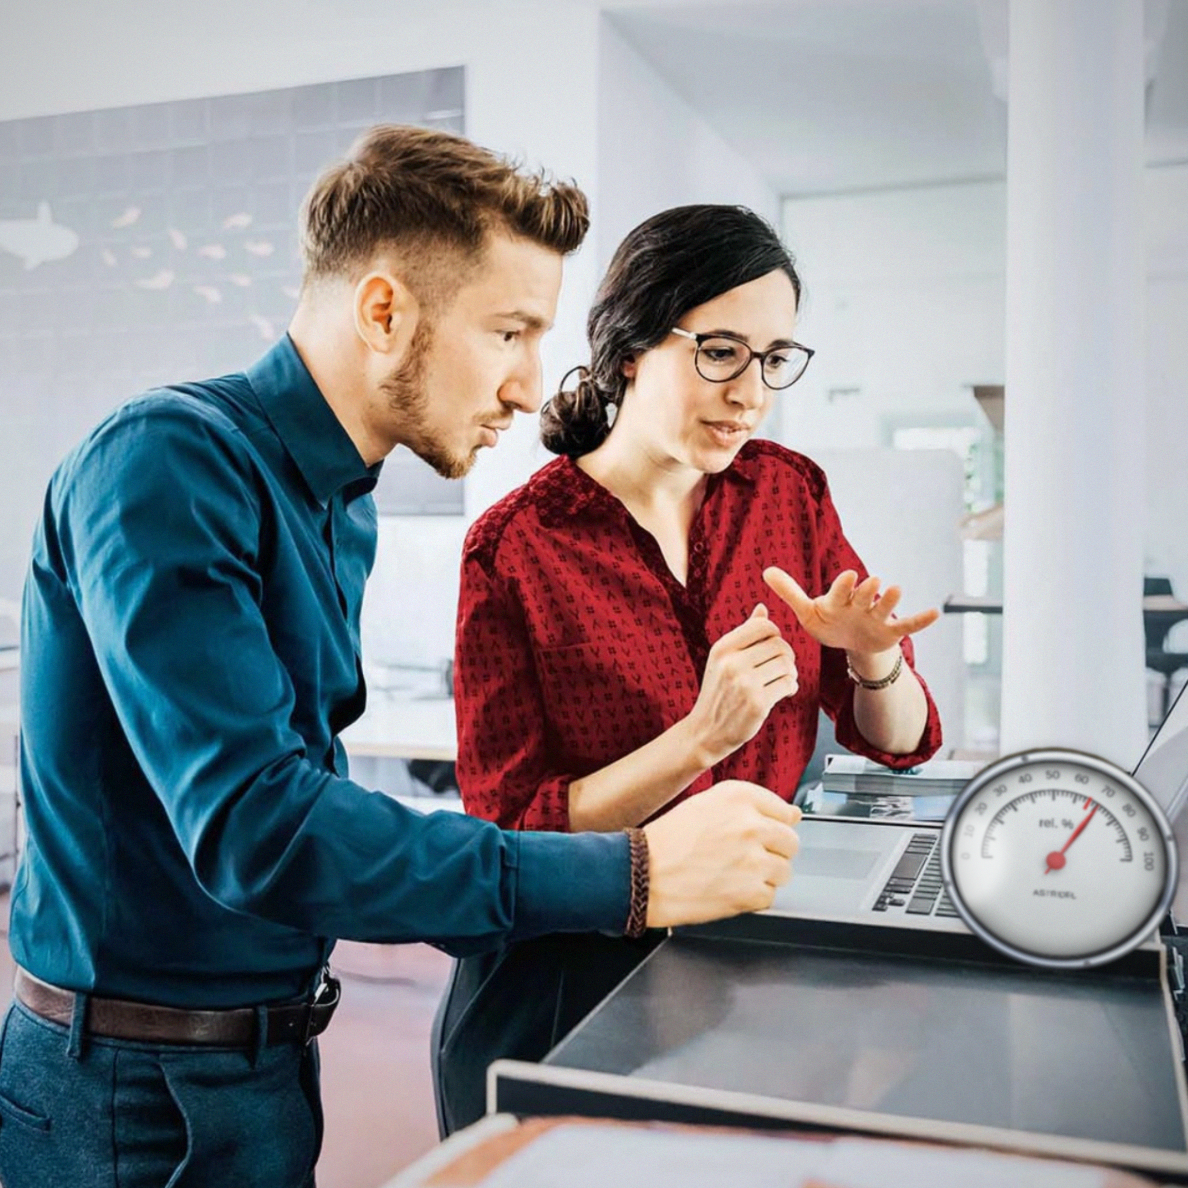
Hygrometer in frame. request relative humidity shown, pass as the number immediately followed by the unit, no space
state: 70%
